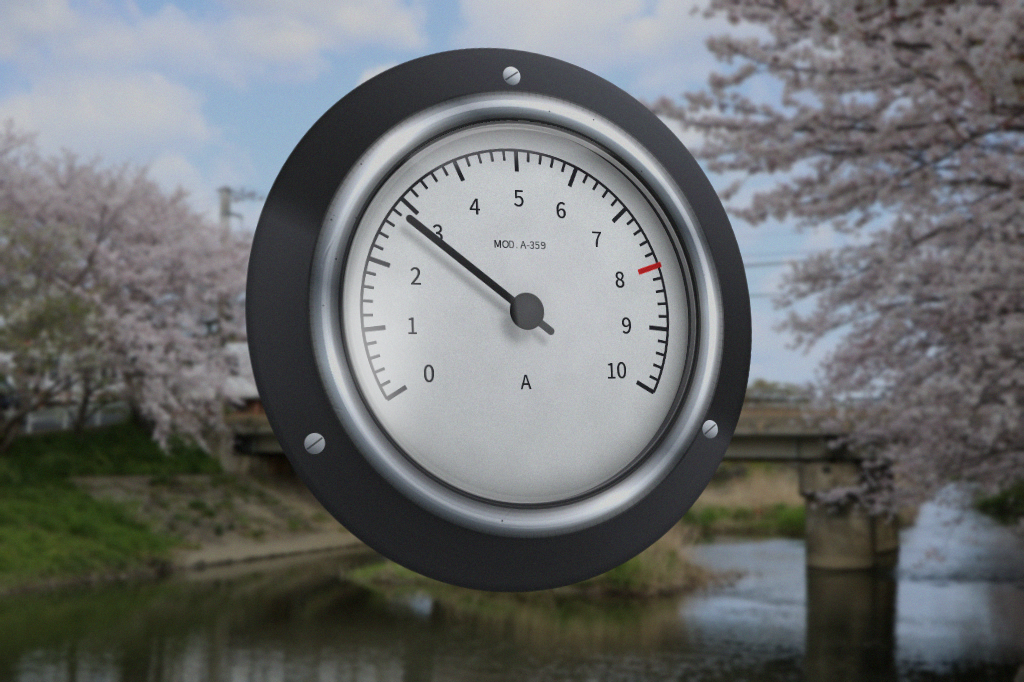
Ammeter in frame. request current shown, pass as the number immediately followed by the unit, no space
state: 2.8A
